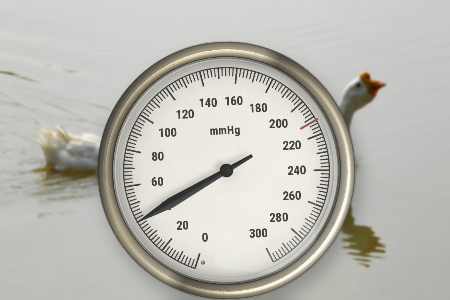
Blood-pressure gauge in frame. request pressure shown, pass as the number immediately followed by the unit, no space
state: 40mmHg
